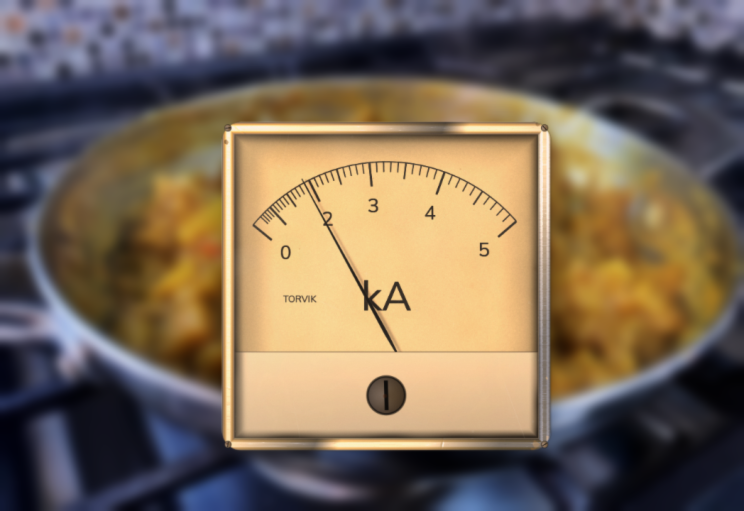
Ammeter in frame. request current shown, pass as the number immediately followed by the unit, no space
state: 1.9kA
